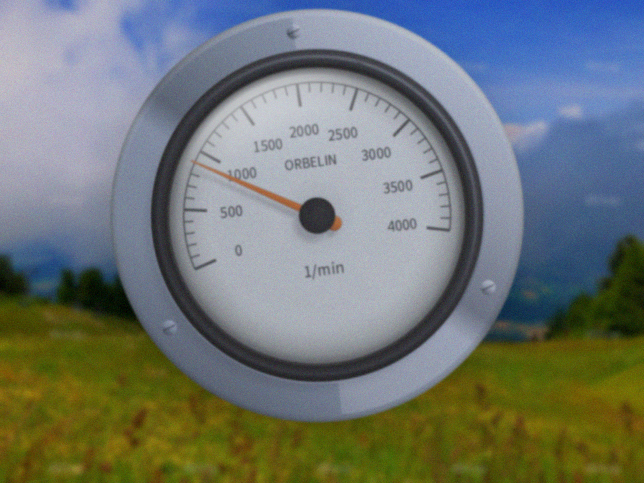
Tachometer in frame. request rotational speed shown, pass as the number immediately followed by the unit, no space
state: 900rpm
